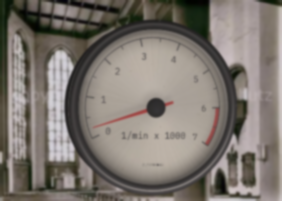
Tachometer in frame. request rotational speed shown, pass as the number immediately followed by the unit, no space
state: 250rpm
